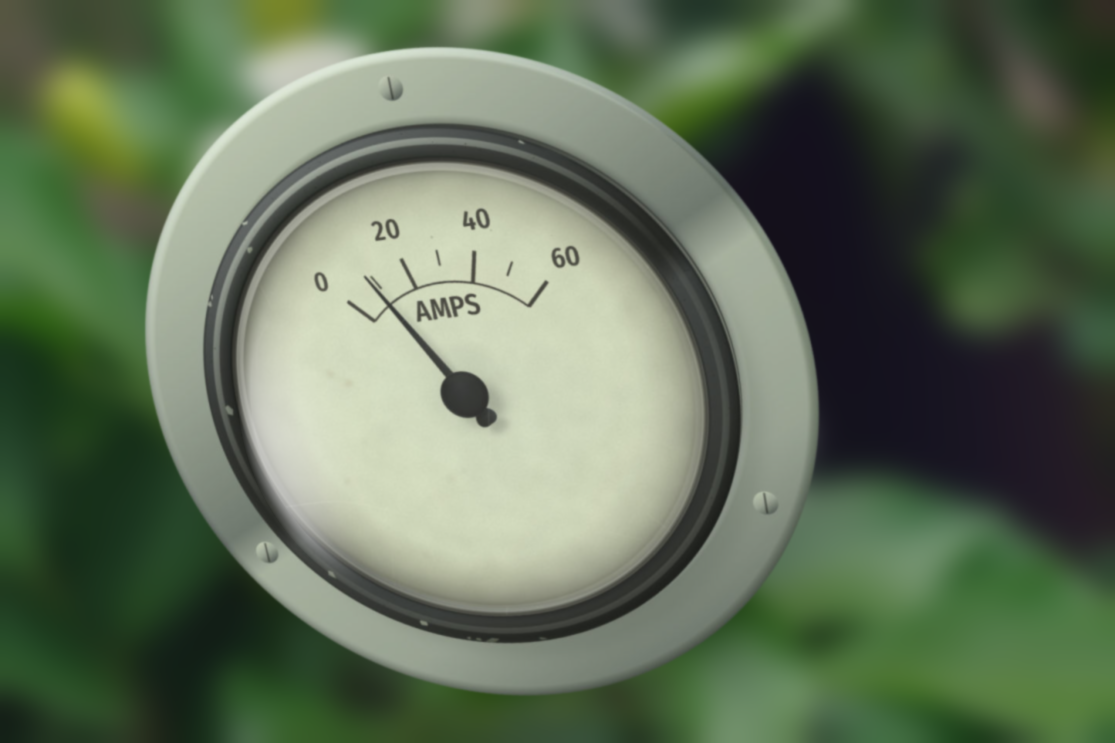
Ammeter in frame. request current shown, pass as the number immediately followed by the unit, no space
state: 10A
